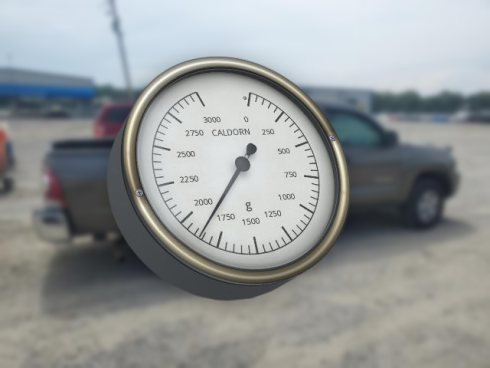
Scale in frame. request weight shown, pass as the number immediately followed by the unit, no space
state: 1875g
